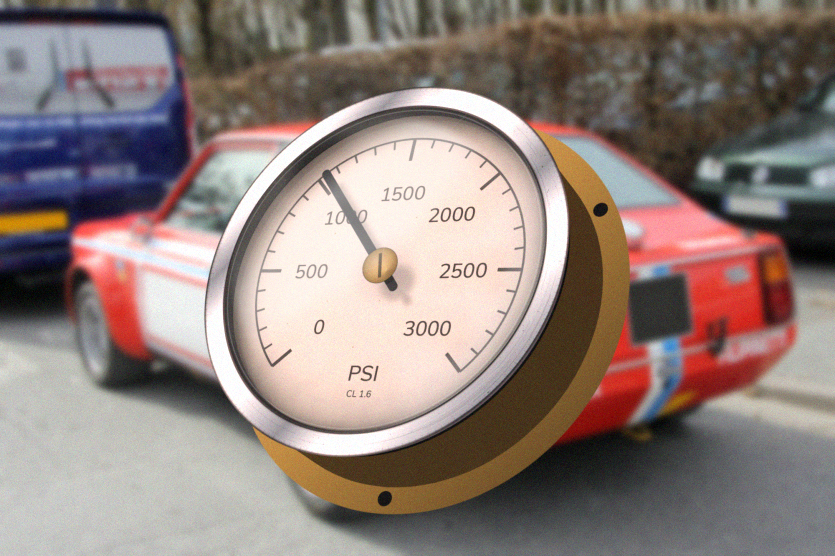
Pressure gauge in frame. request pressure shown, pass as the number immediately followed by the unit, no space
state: 1050psi
